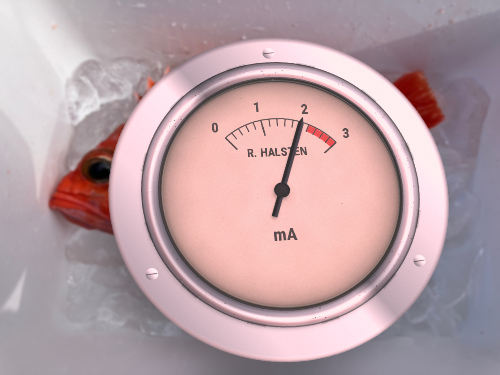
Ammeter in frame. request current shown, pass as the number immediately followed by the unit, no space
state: 2mA
